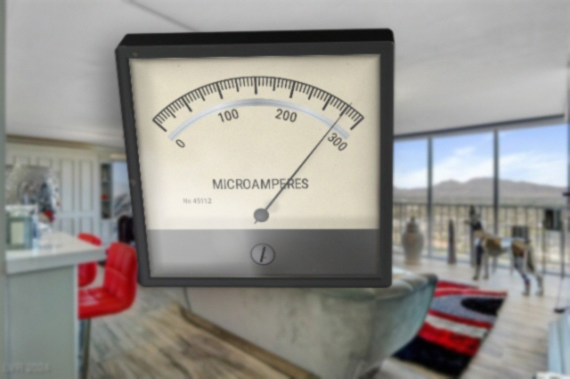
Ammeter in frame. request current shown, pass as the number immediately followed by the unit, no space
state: 275µA
